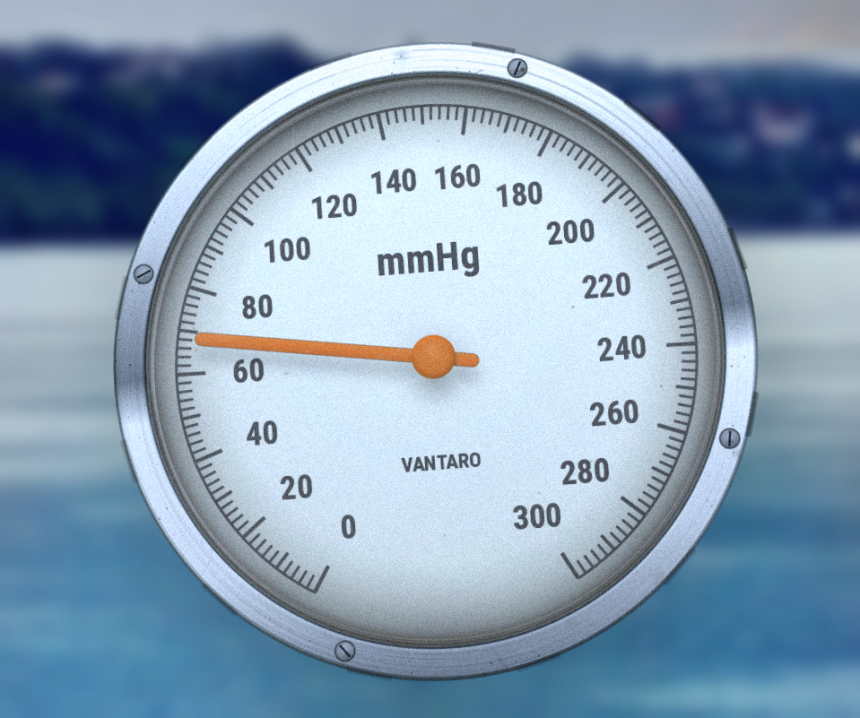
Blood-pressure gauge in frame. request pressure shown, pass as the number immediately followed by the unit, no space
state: 68mmHg
